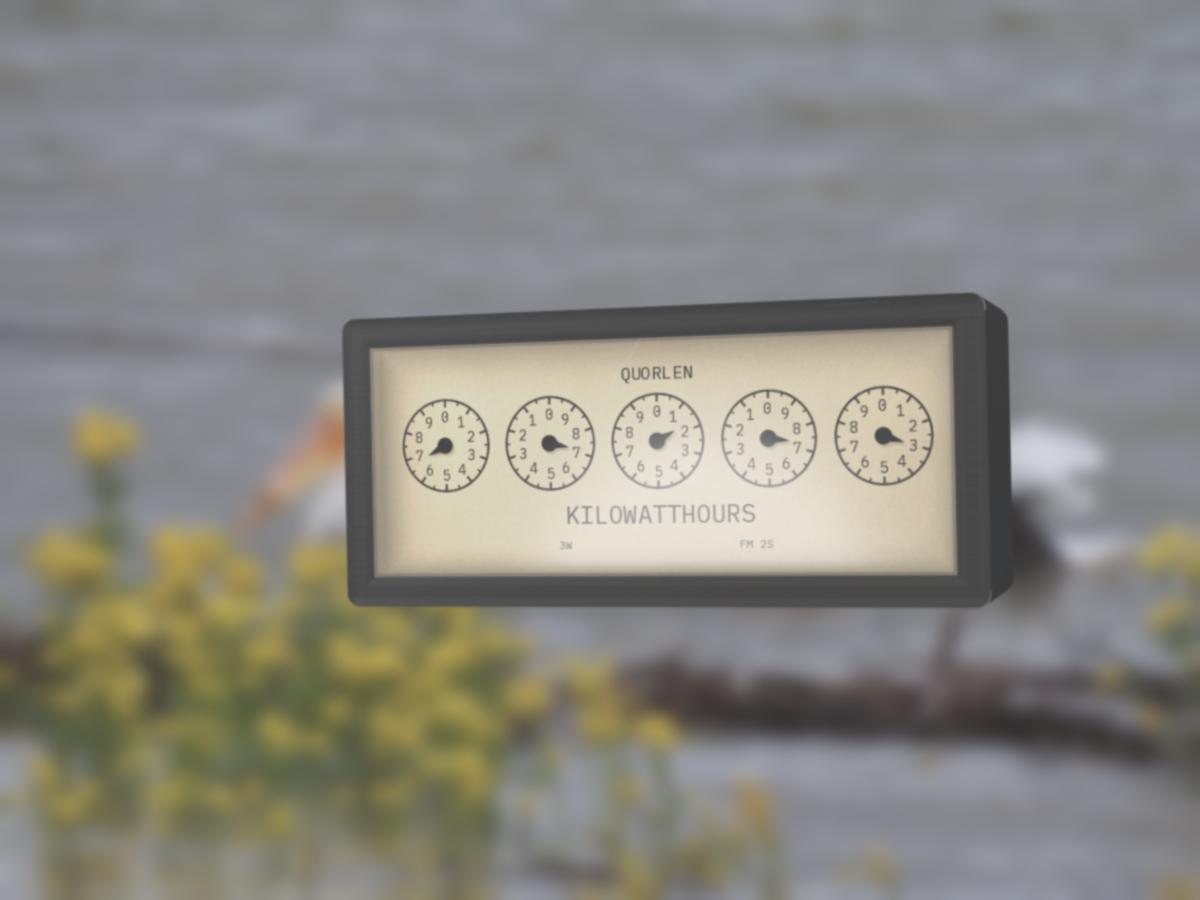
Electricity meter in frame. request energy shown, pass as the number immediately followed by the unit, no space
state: 67173kWh
